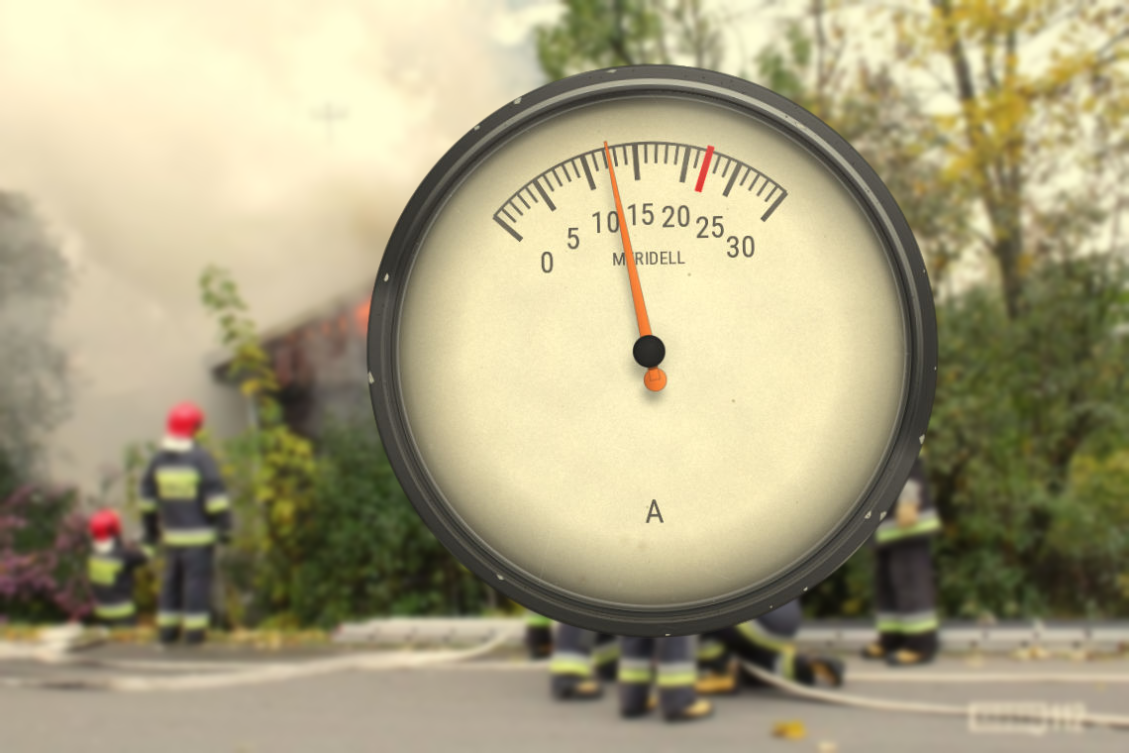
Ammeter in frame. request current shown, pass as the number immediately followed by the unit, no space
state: 12.5A
